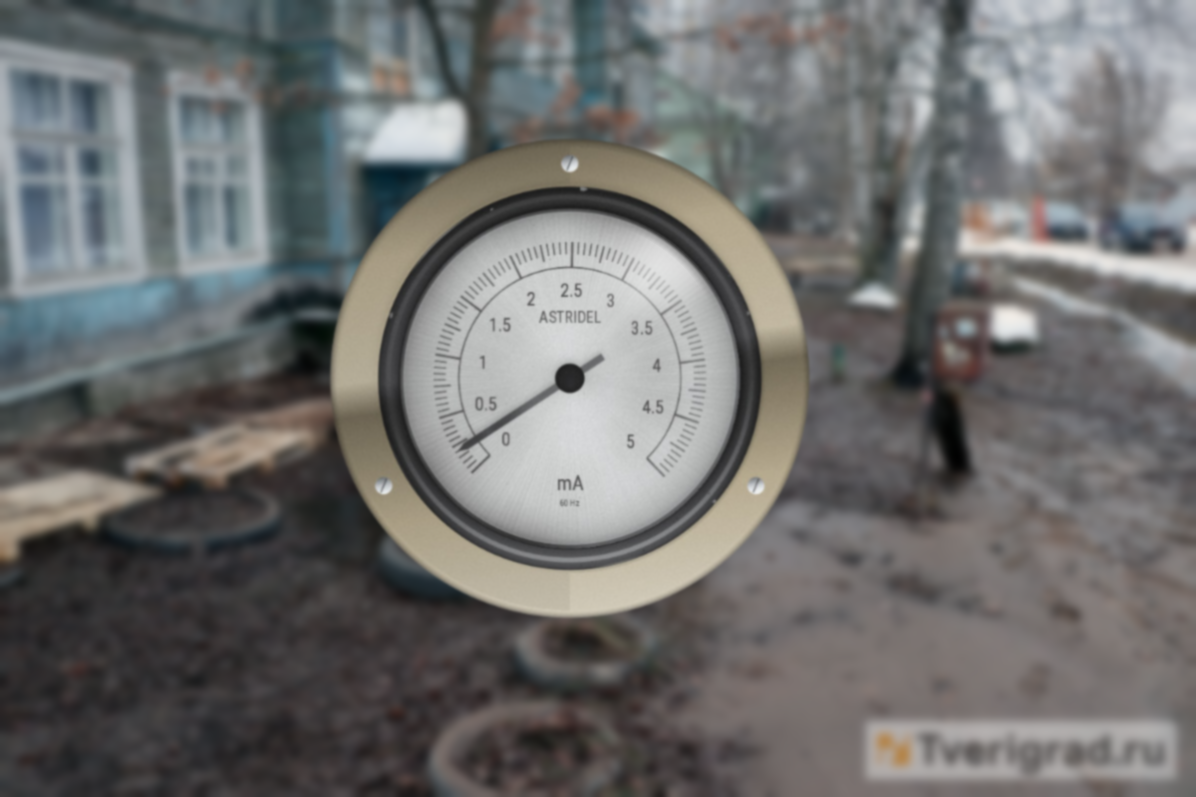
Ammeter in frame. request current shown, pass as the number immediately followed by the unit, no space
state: 0.2mA
